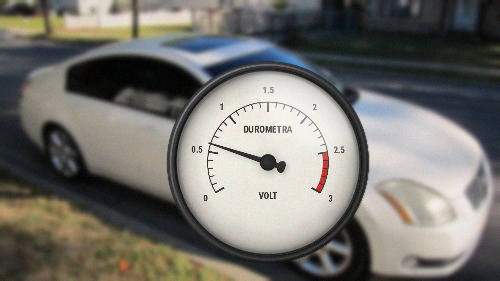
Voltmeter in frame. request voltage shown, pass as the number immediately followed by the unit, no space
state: 0.6V
